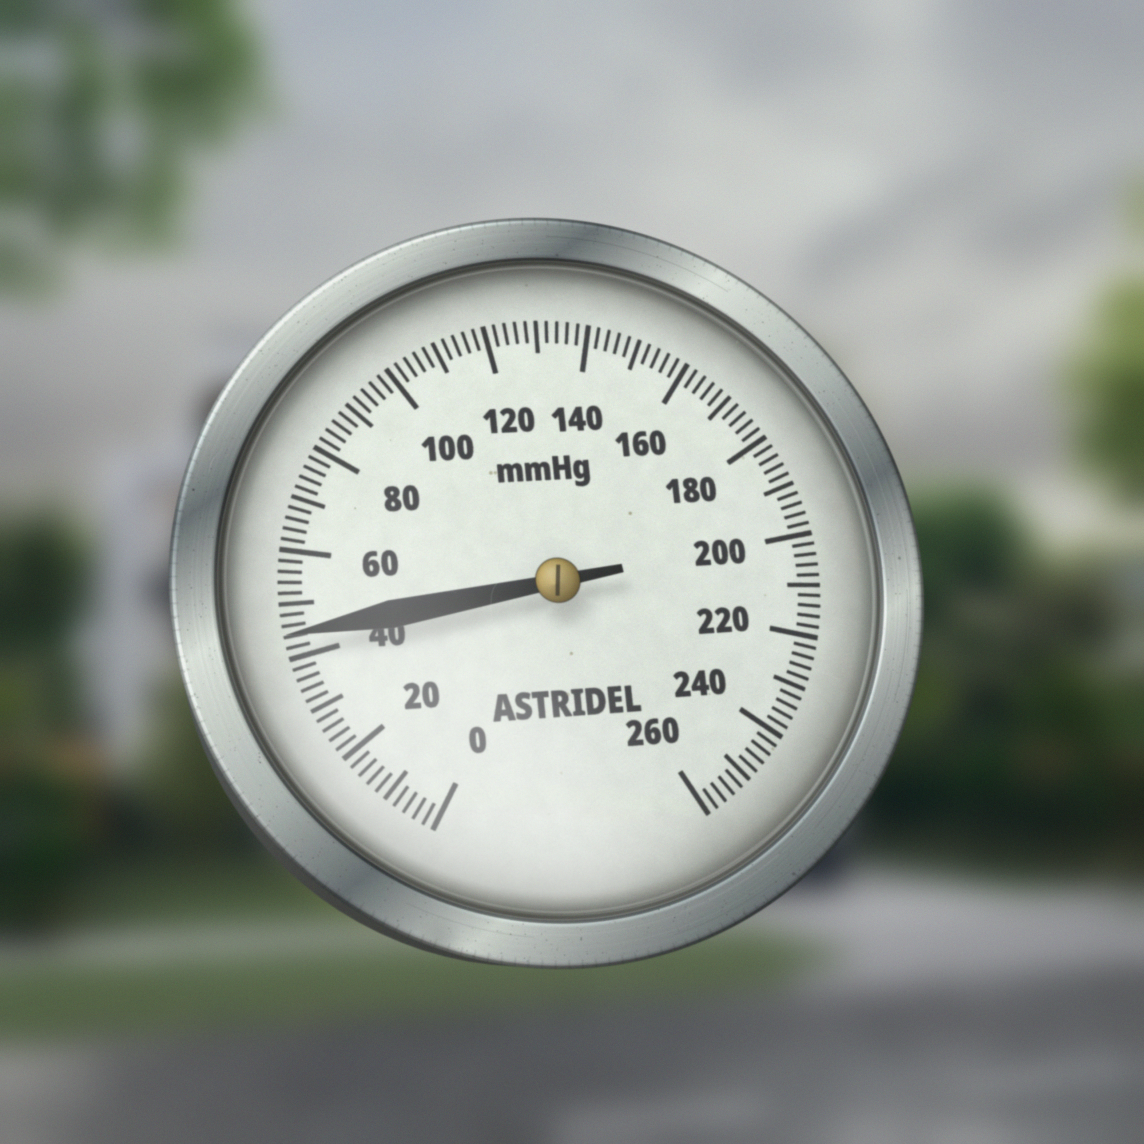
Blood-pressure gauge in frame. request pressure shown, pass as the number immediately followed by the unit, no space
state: 44mmHg
